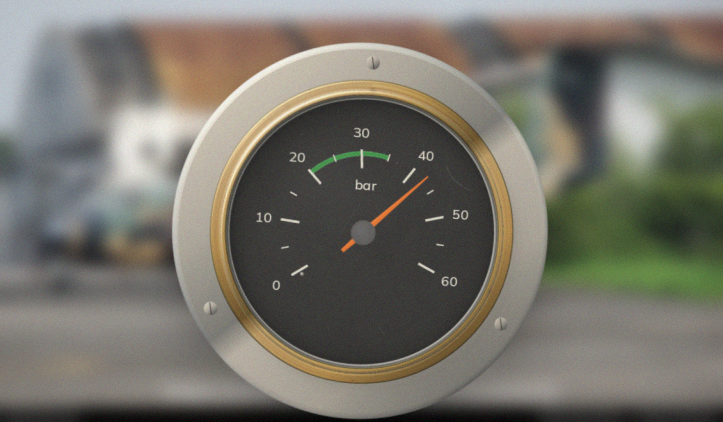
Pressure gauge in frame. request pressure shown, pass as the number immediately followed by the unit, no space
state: 42.5bar
